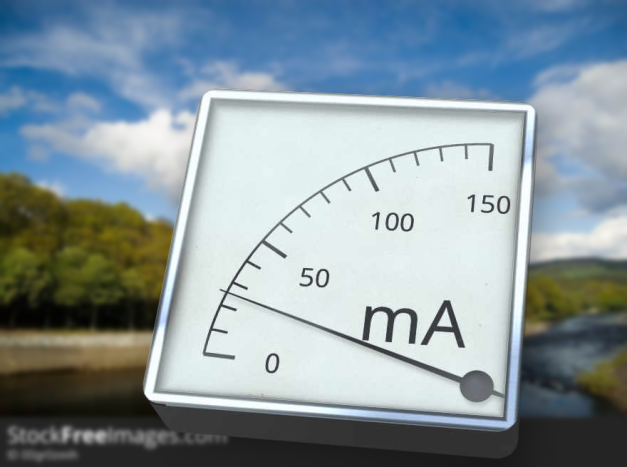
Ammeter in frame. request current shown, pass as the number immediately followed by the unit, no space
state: 25mA
